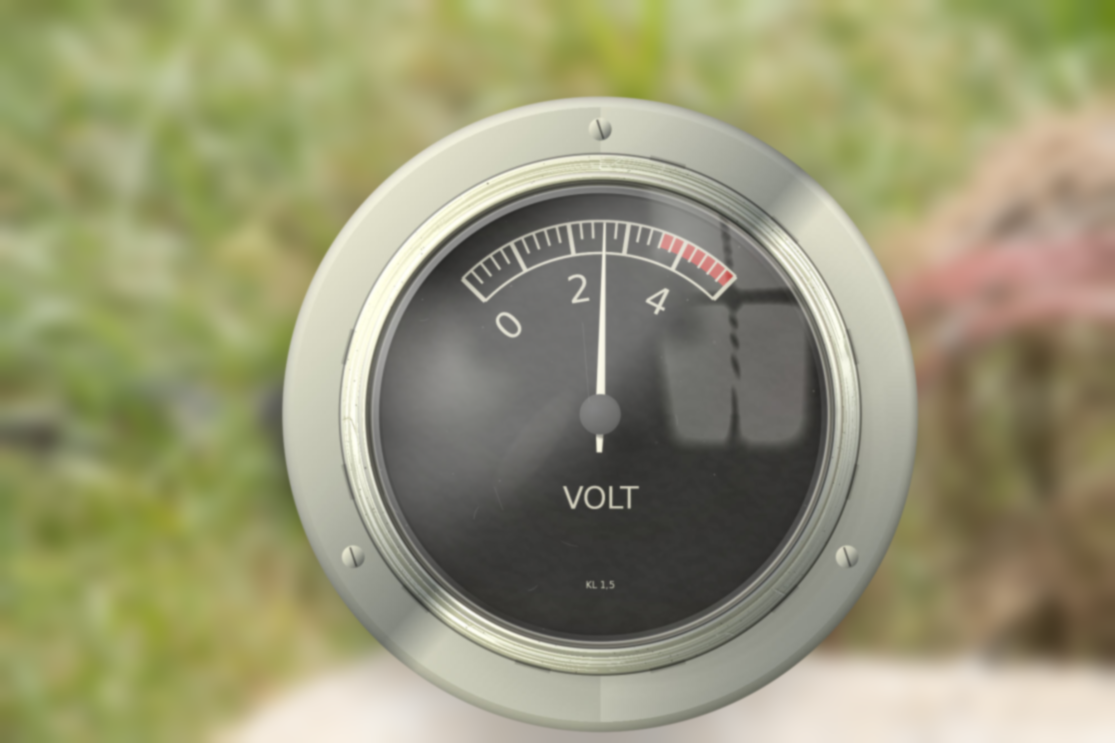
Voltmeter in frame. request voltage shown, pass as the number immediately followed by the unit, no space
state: 2.6V
